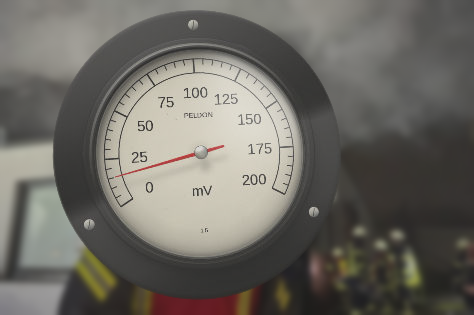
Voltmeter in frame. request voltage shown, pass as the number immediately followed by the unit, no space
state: 15mV
